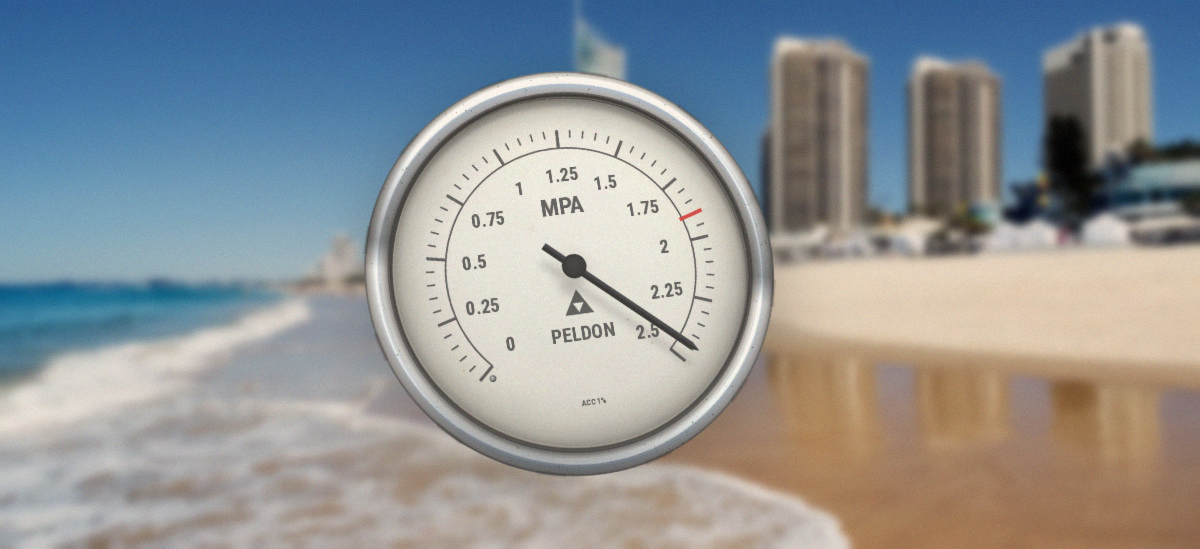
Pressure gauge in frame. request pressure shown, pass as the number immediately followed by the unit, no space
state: 2.45MPa
